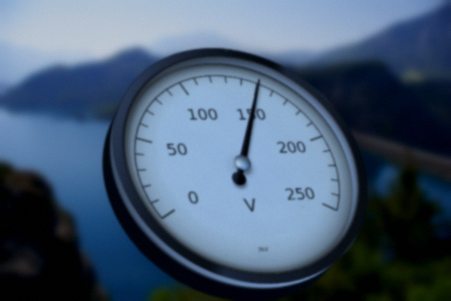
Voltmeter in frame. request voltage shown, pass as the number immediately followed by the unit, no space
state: 150V
